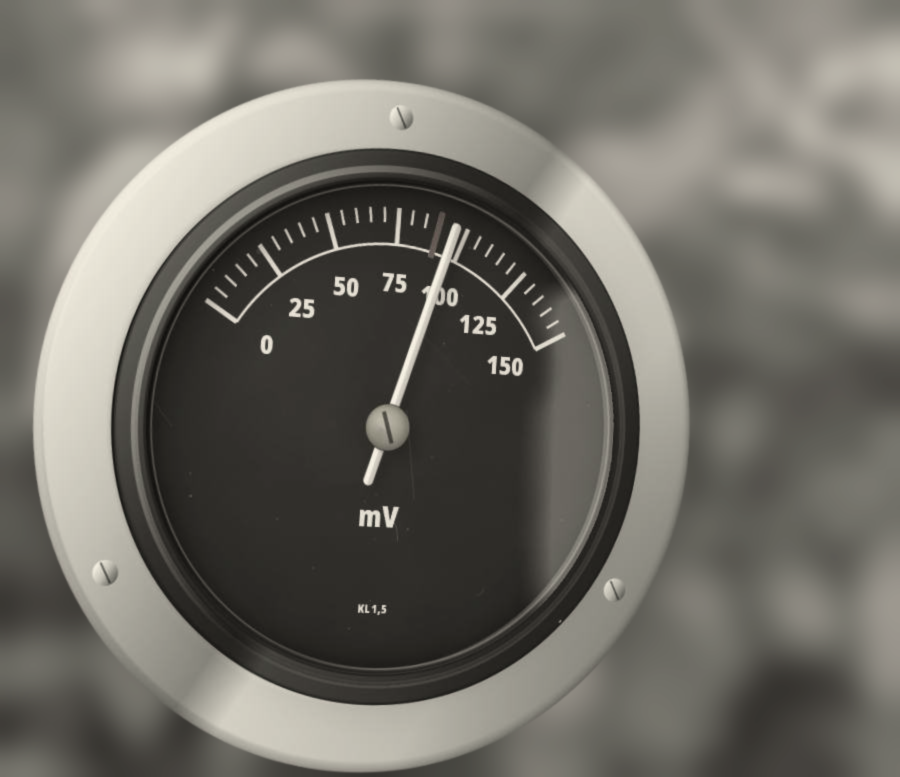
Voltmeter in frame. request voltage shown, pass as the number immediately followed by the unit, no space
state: 95mV
